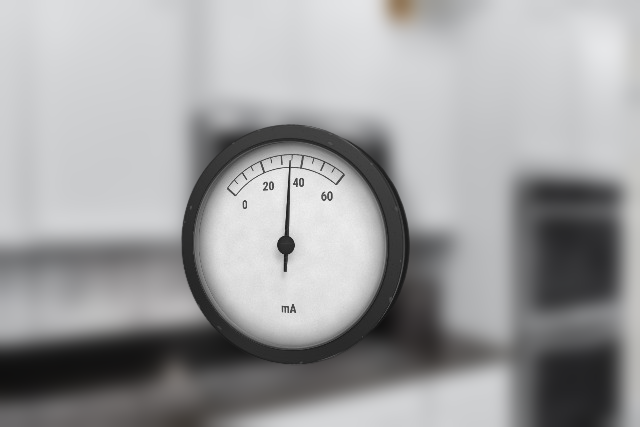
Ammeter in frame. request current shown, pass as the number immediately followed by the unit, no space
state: 35mA
